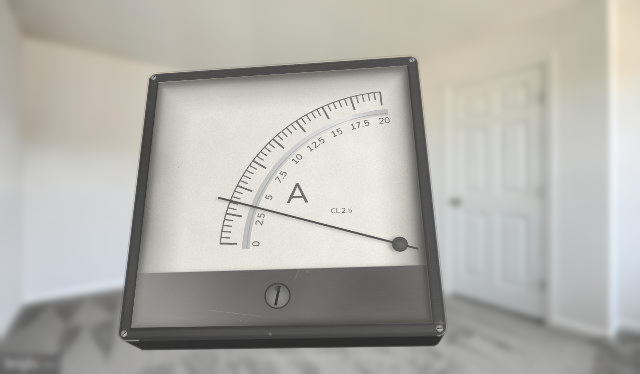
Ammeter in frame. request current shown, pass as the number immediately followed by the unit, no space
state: 3.5A
